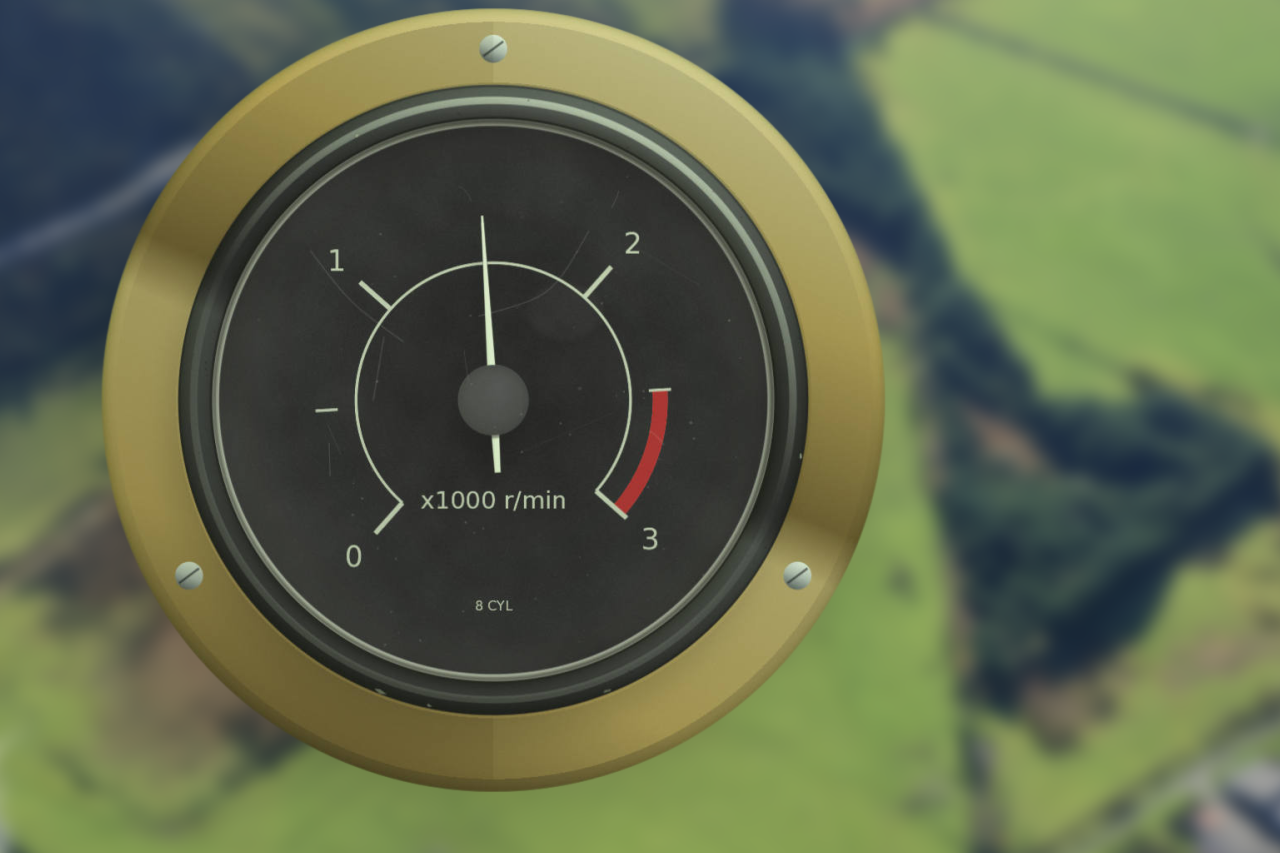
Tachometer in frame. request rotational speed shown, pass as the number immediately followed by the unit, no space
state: 1500rpm
